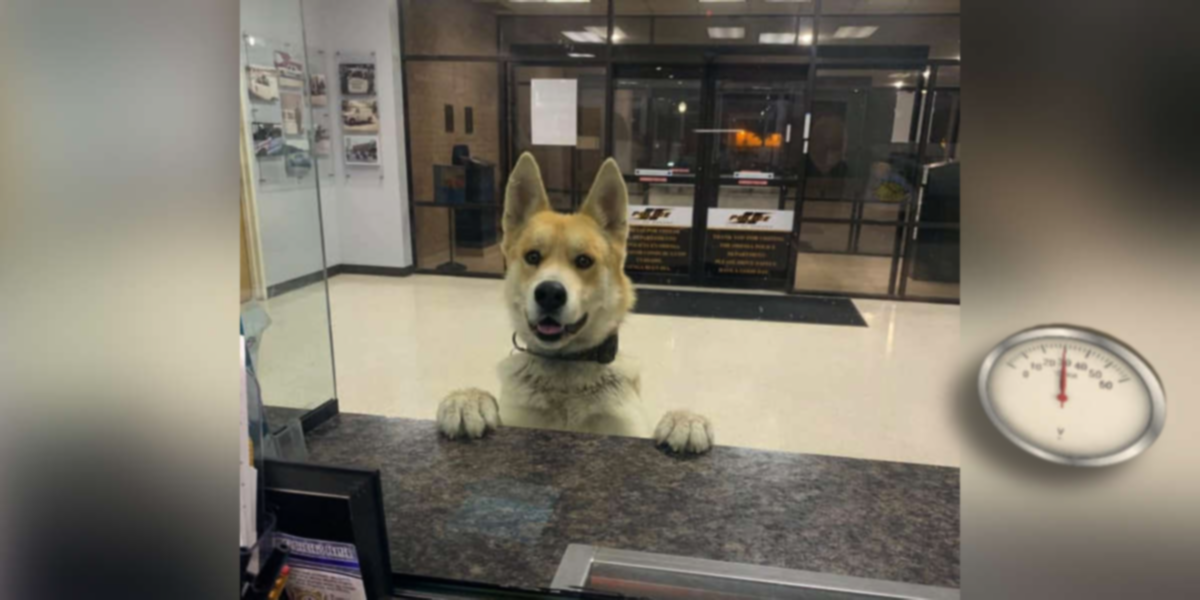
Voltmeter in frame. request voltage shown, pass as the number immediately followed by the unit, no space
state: 30V
